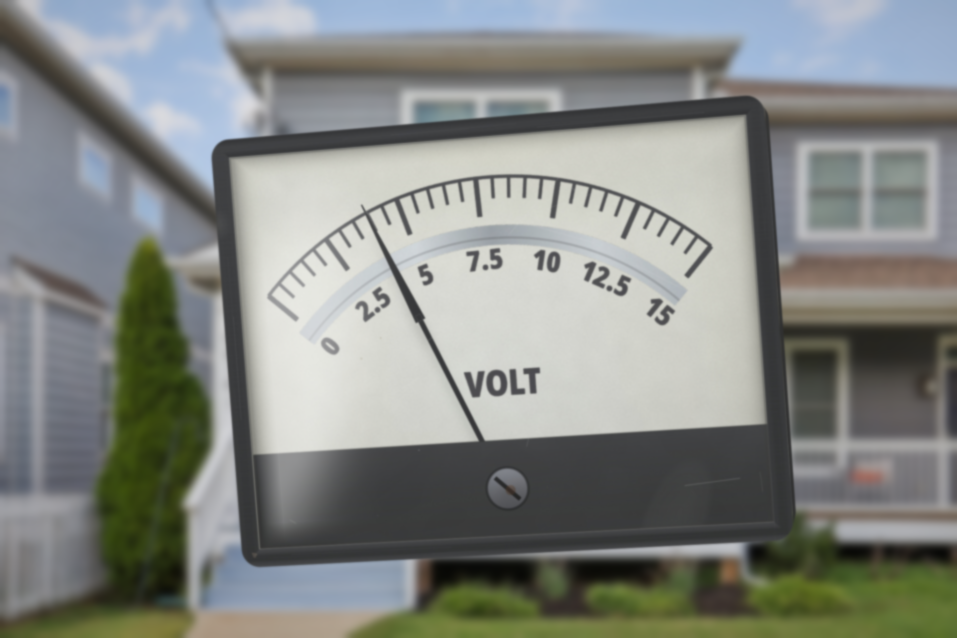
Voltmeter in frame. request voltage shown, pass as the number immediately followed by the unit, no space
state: 4V
